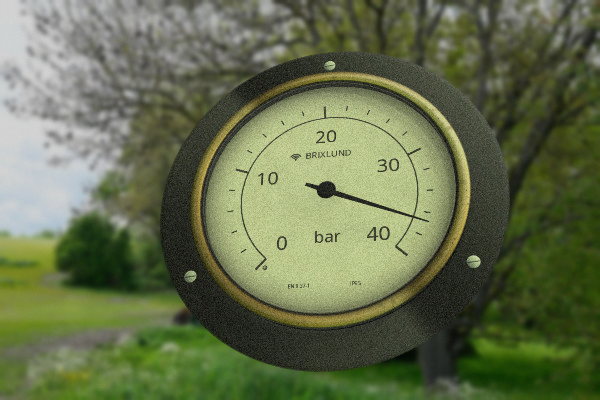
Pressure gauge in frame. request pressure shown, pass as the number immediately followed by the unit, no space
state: 37bar
